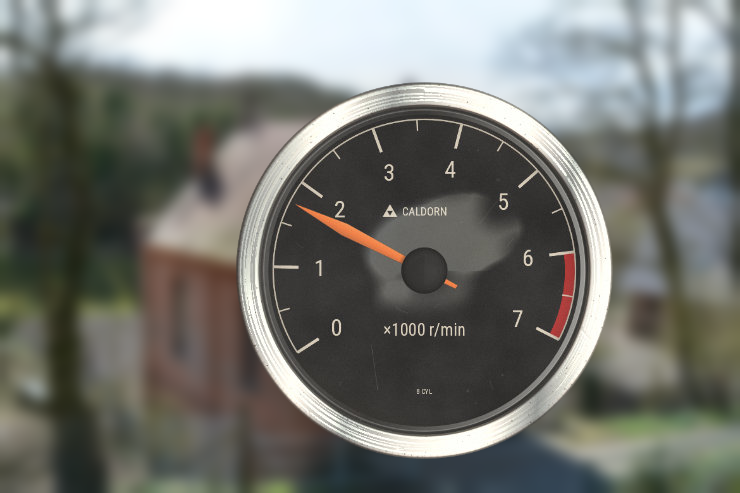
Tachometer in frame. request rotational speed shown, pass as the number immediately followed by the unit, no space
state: 1750rpm
